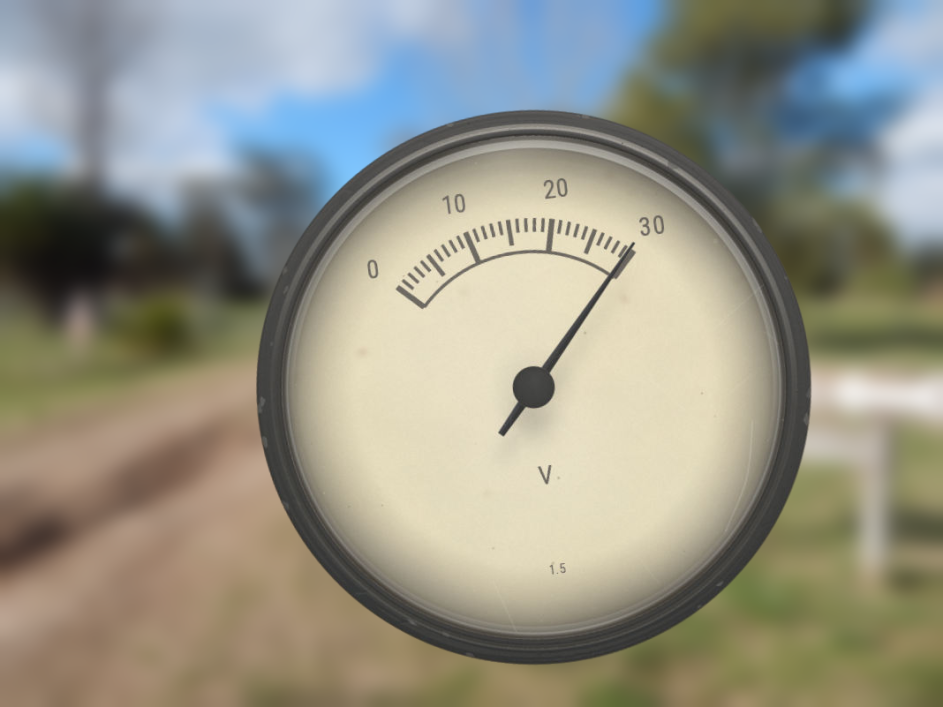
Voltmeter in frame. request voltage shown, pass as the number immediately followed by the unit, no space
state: 29.5V
